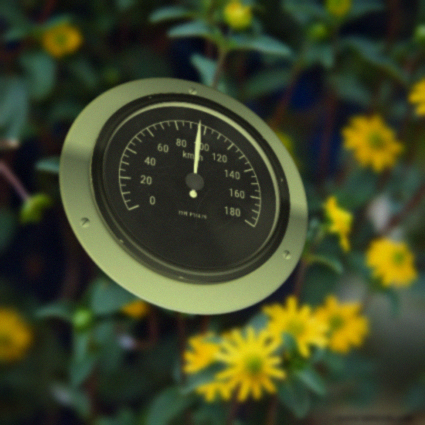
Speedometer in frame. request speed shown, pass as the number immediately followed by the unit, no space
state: 95km/h
